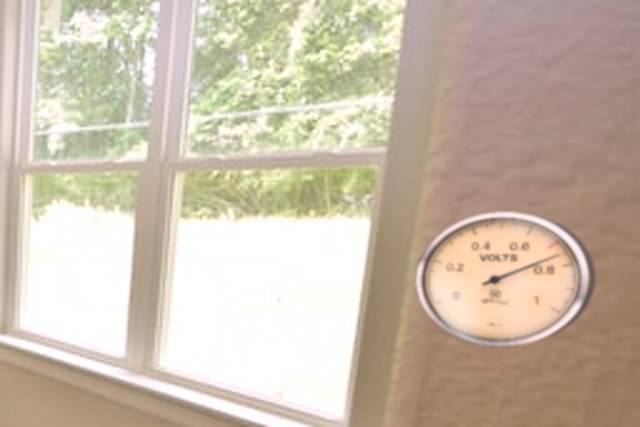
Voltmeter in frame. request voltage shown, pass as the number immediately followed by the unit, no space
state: 0.75V
